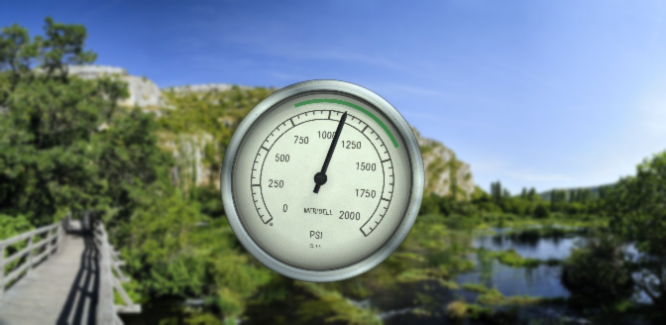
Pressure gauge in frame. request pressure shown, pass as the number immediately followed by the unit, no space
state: 1100psi
